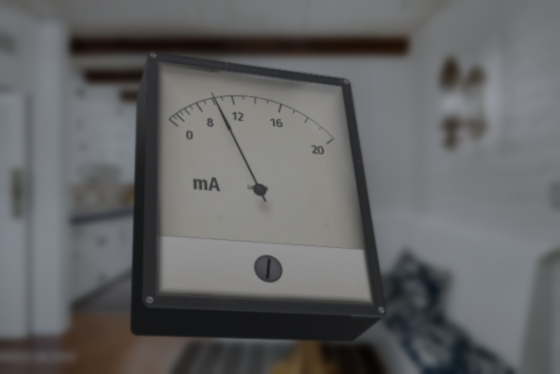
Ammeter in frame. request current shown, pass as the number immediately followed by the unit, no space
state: 10mA
